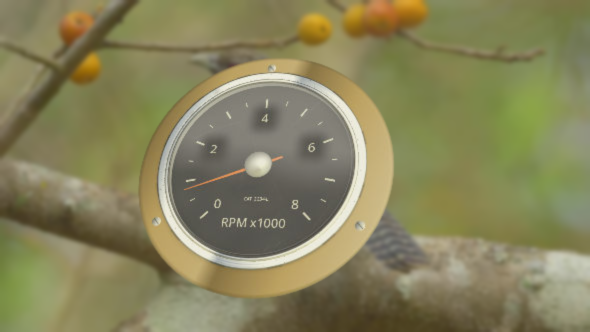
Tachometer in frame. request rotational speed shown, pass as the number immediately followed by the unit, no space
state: 750rpm
